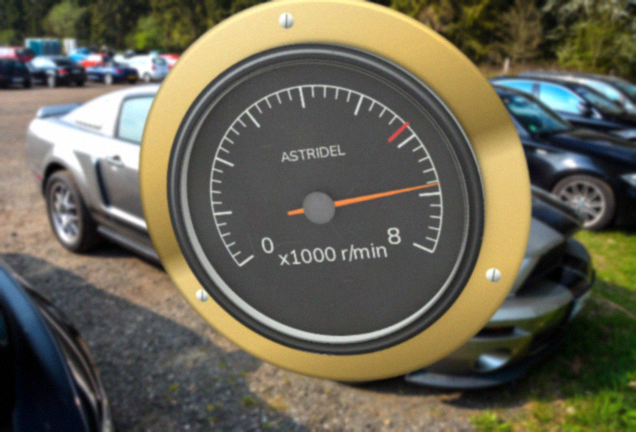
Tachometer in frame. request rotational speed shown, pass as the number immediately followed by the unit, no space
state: 6800rpm
